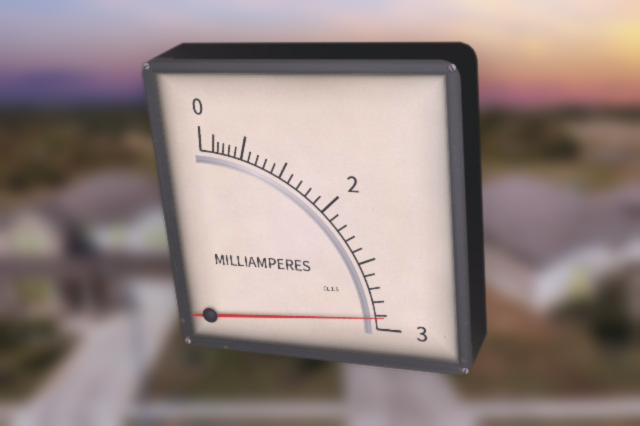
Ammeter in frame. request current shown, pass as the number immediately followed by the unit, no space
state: 2.9mA
